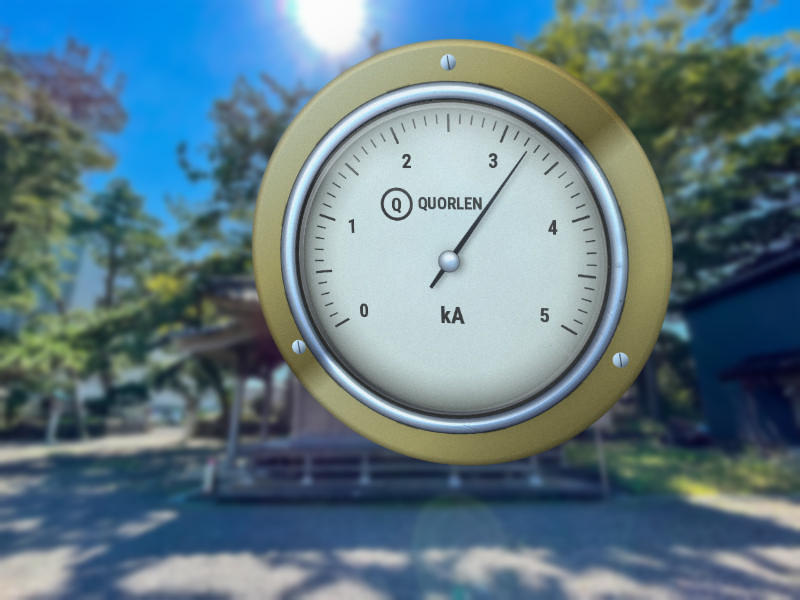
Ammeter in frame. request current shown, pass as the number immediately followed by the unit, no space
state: 3.25kA
